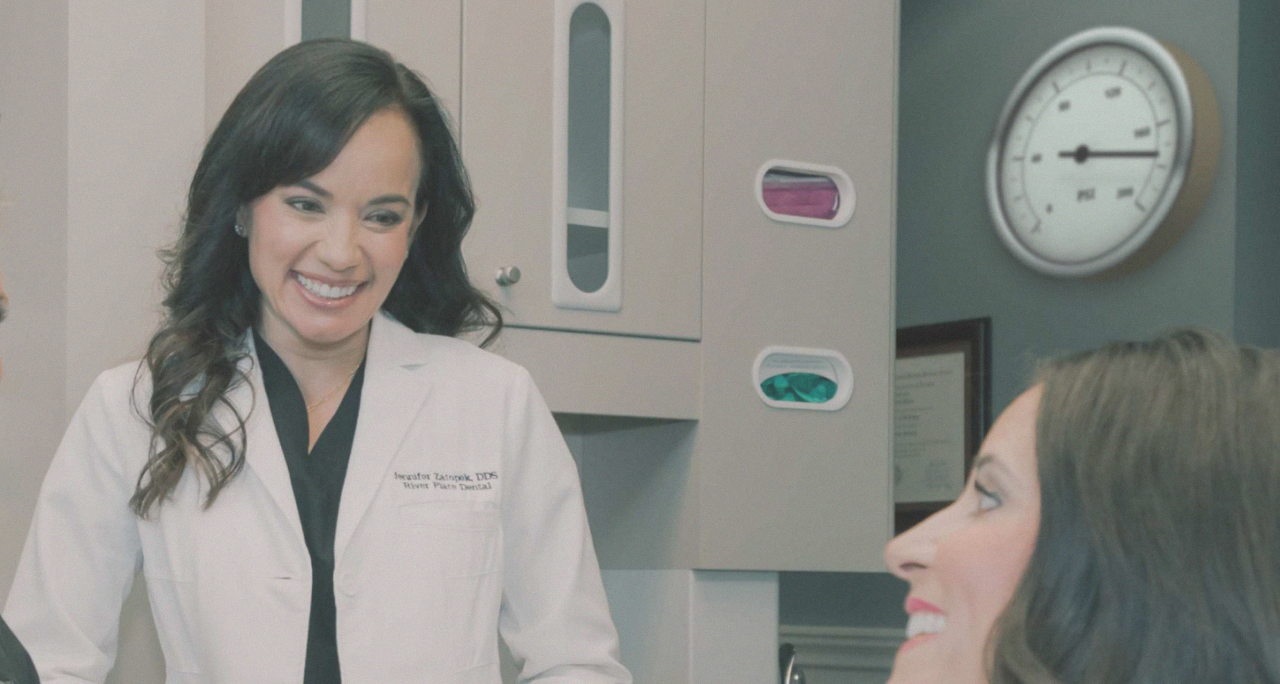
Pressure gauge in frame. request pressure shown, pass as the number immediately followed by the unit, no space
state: 175psi
